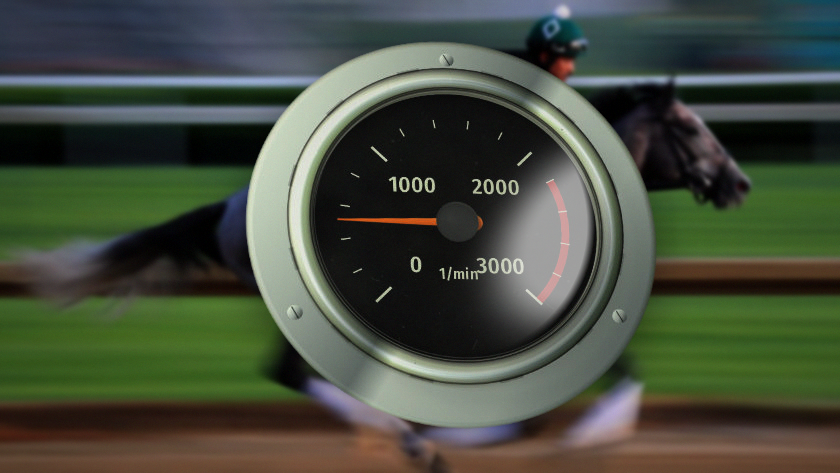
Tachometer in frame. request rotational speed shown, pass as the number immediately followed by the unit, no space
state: 500rpm
